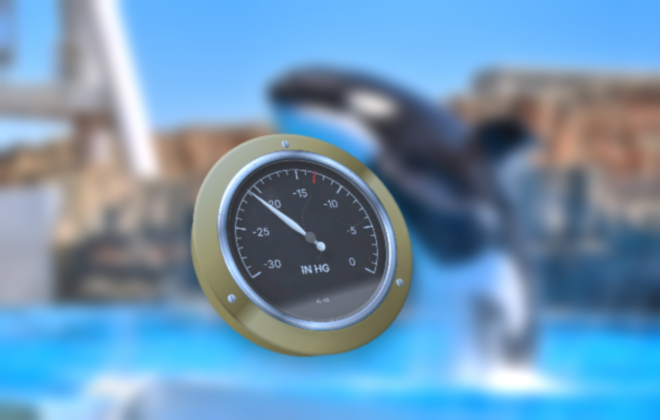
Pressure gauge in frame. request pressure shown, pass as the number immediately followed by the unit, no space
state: -21inHg
